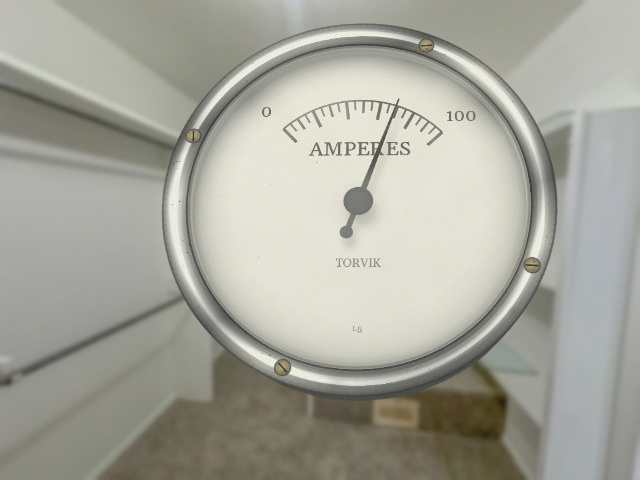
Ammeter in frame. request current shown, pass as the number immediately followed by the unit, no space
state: 70A
